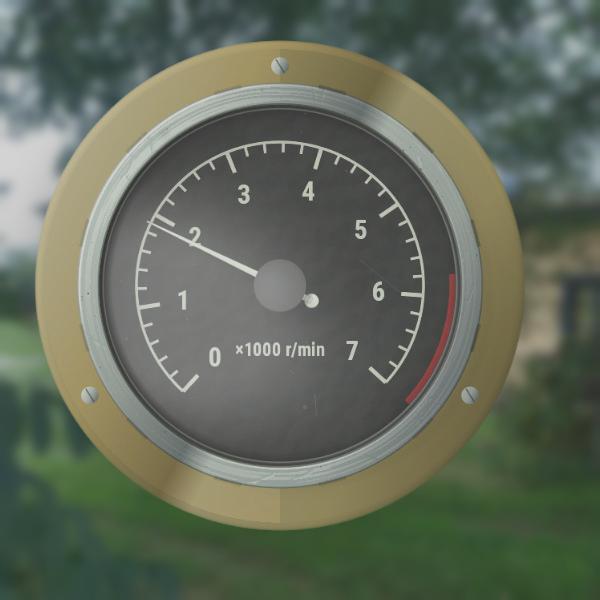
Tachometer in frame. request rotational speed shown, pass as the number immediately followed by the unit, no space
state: 1900rpm
